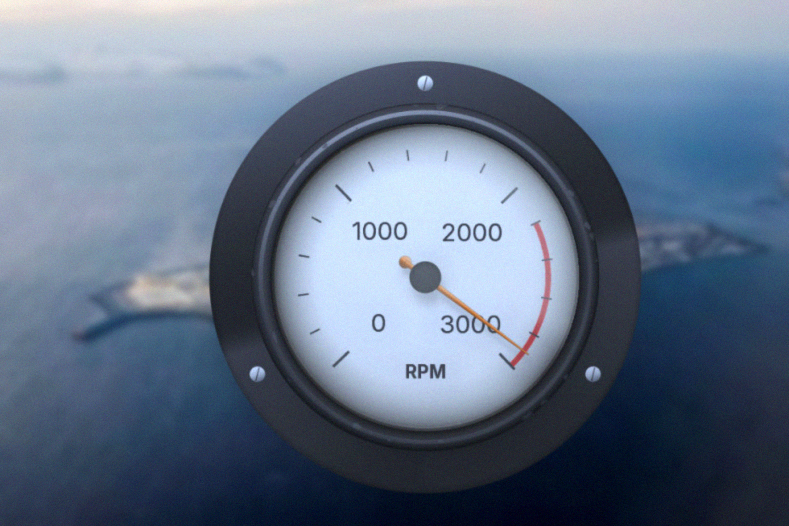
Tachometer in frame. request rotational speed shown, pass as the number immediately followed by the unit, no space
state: 2900rpm
